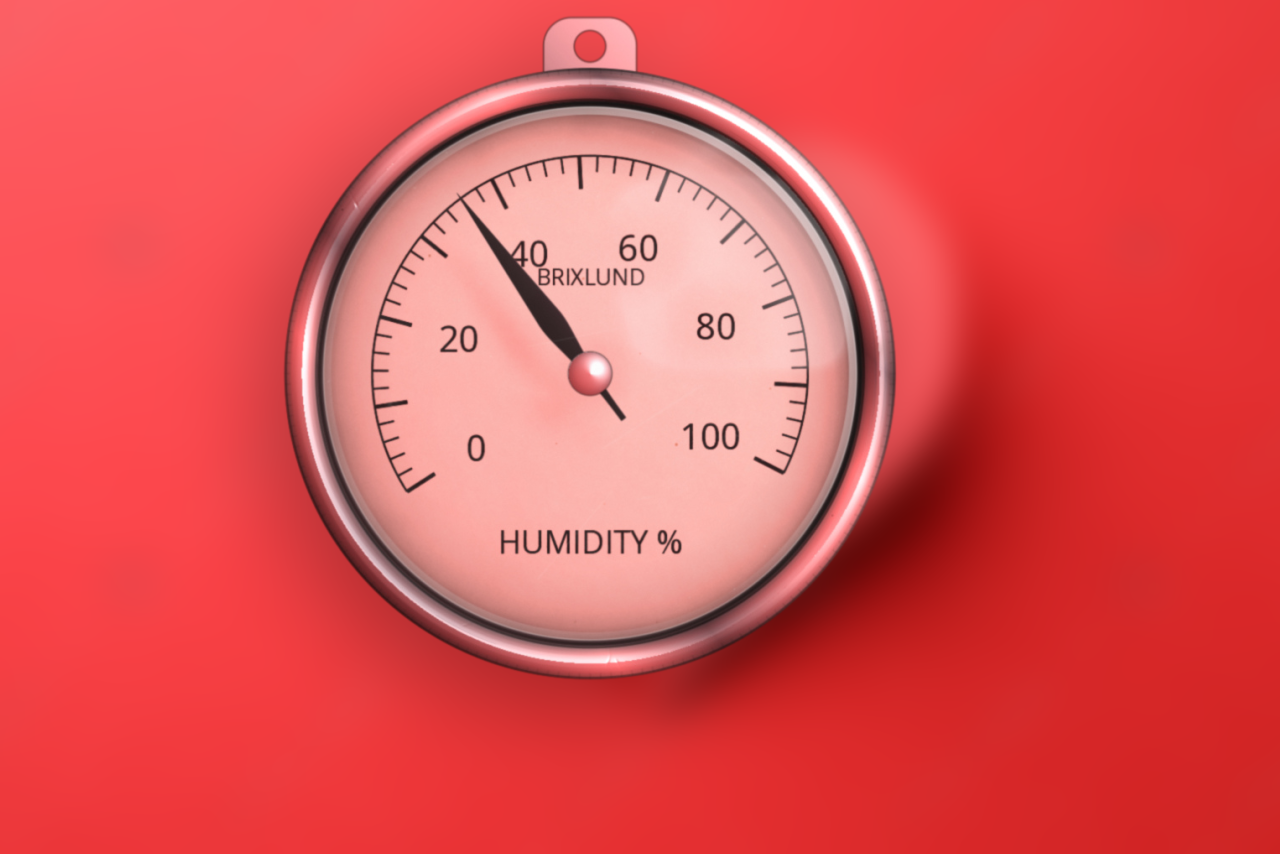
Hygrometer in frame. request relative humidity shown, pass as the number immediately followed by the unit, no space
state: 36%
